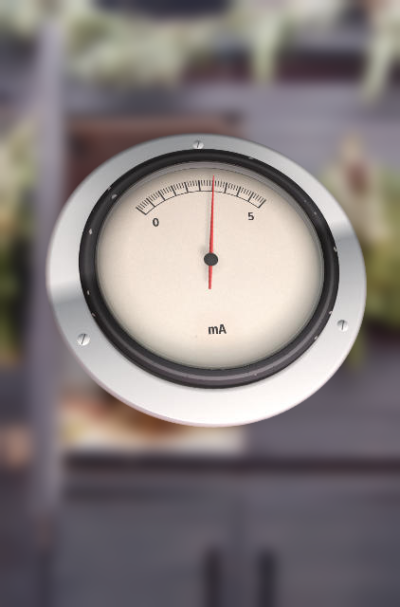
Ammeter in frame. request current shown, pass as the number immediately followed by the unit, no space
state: 3mA
